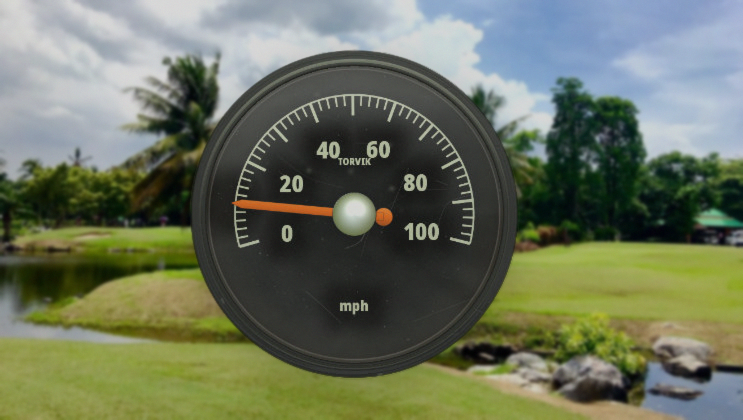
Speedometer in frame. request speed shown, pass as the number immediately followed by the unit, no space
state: 10mph
